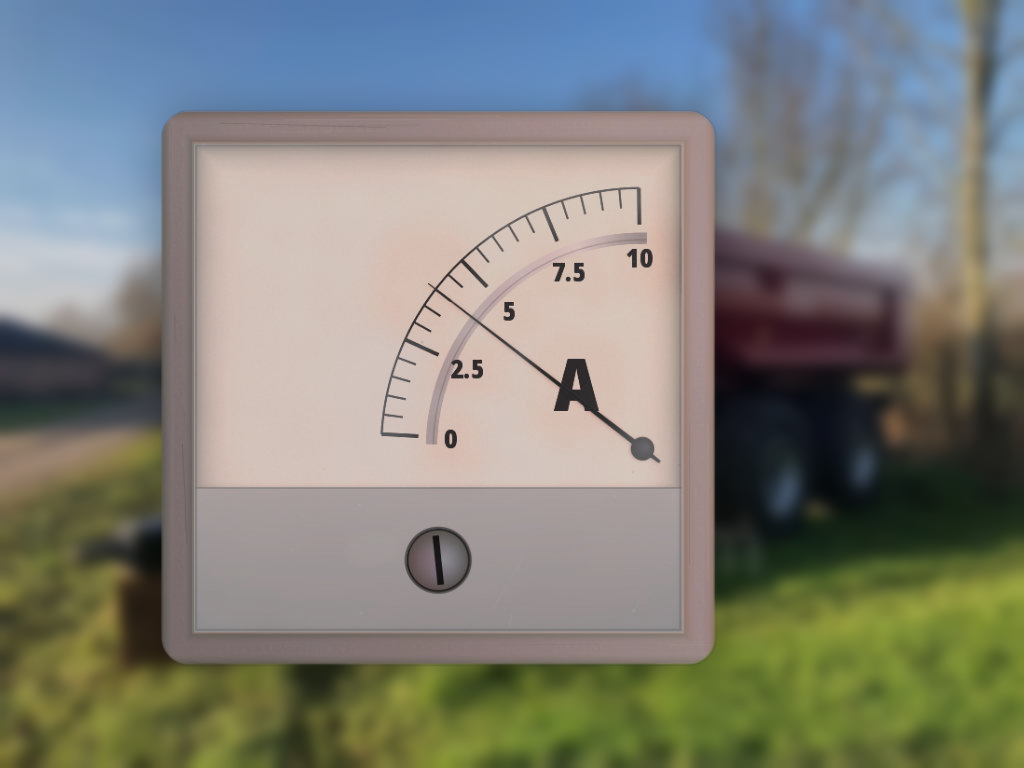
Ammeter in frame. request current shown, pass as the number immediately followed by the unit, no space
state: 4A
